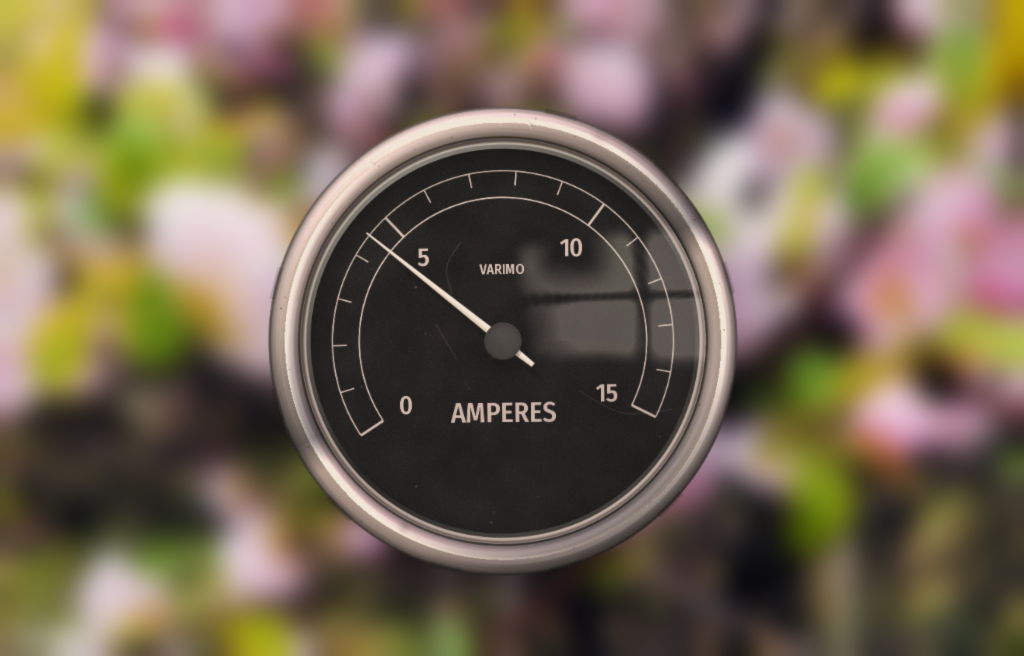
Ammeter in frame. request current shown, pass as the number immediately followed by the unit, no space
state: 4.5A
